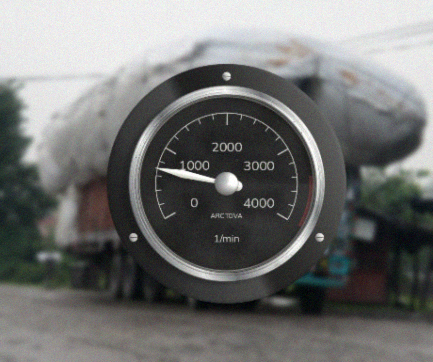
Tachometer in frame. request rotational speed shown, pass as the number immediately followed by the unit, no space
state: 700rpm
